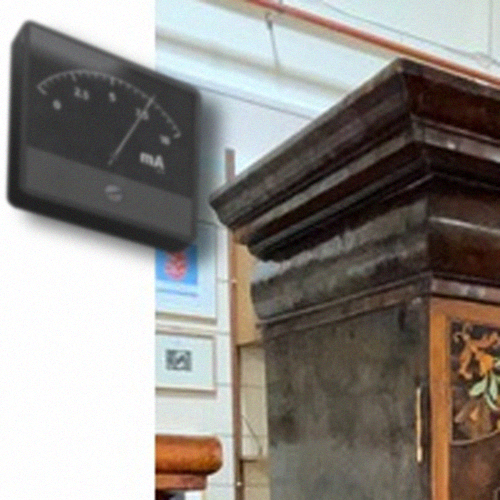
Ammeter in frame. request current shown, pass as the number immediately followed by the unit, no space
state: 7.5mA
